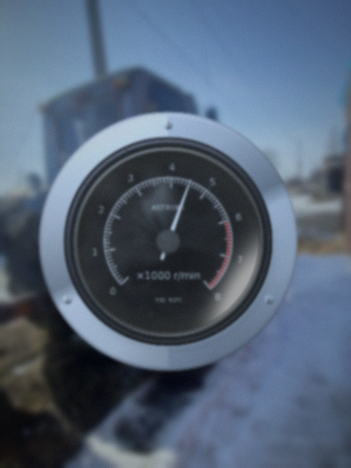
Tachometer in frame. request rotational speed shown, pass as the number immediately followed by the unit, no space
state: 4500rpm
